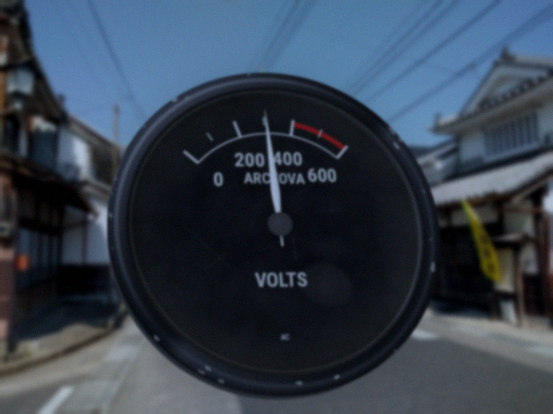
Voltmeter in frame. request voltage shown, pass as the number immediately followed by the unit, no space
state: 300V
